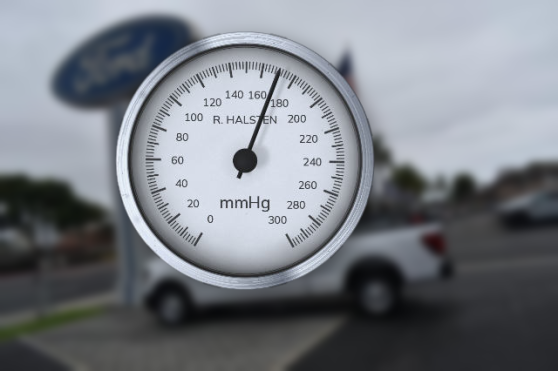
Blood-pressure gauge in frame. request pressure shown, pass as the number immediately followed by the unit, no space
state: 170mmHg
